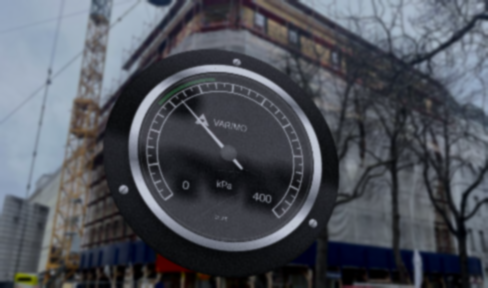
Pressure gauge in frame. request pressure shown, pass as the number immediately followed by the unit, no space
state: 130kPa
